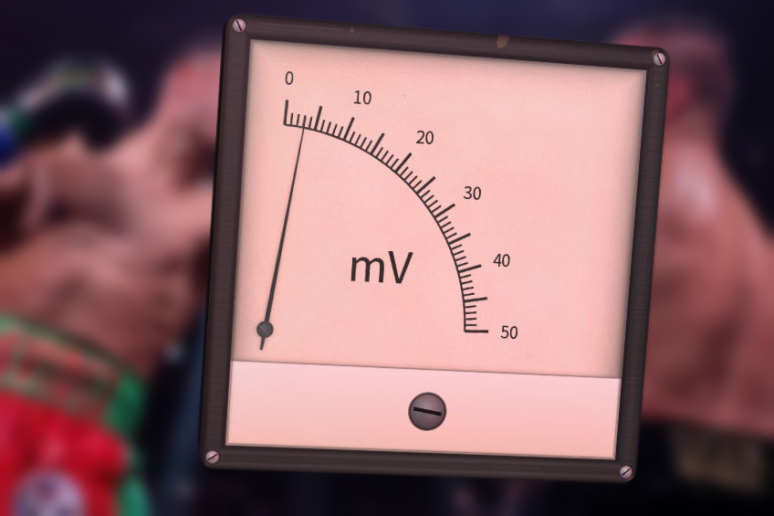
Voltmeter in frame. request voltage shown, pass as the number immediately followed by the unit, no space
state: 3mV
